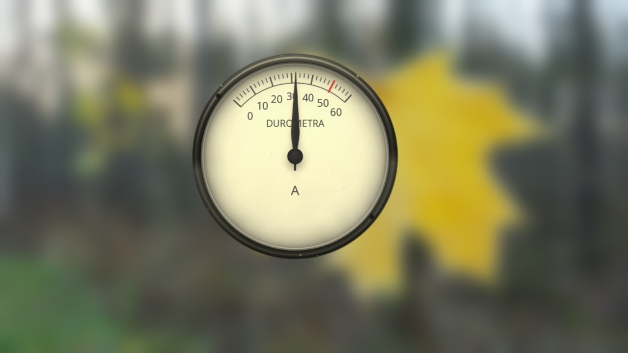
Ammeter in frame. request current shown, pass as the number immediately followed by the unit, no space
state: 32A
